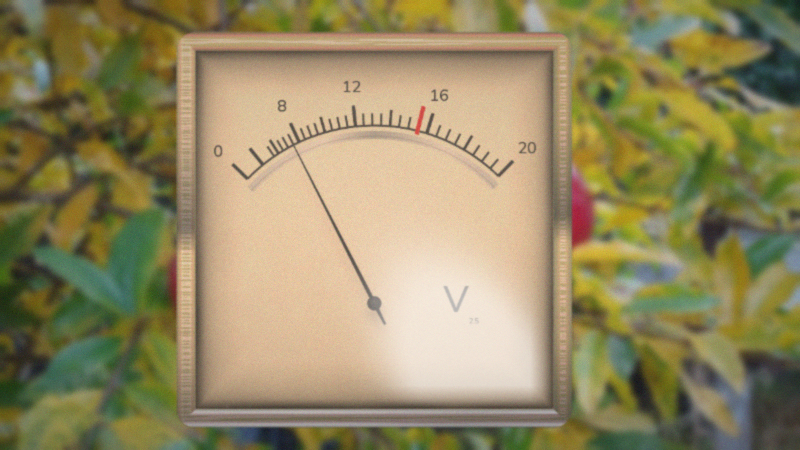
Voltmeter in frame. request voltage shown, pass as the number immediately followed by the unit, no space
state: 7.5V
